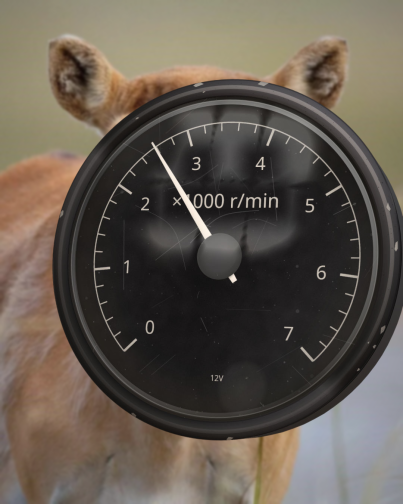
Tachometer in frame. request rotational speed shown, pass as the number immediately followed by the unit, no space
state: 2600rpm
